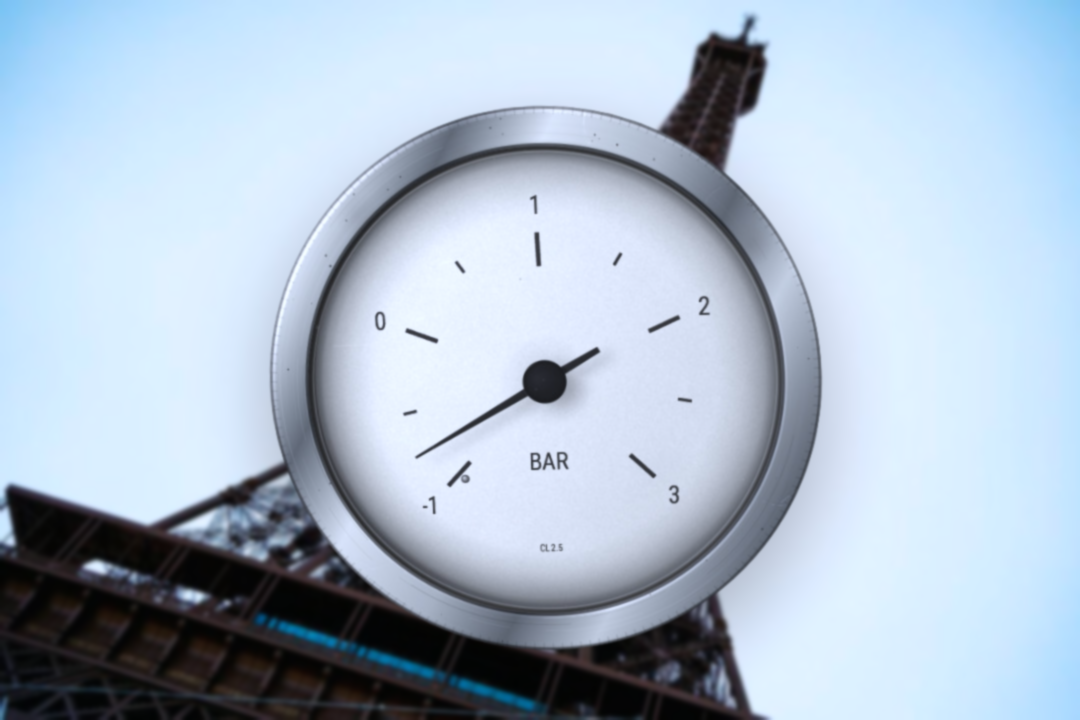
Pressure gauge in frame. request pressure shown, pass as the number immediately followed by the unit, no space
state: -0.75bar
